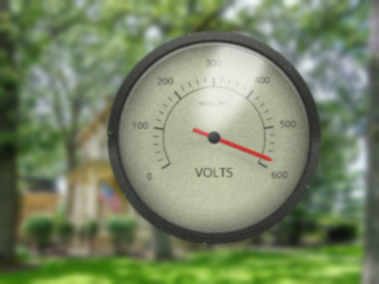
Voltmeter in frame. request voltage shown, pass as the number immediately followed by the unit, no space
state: 580V
